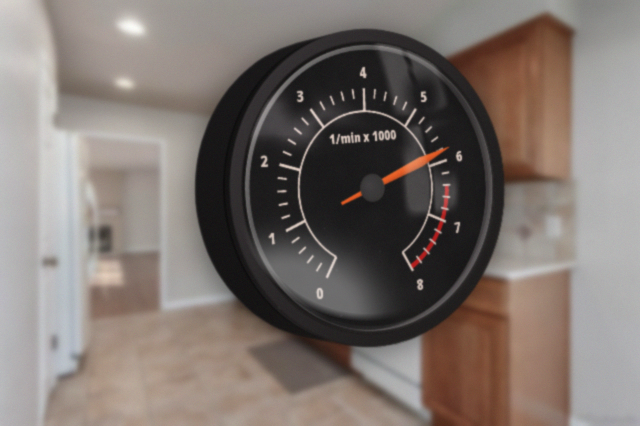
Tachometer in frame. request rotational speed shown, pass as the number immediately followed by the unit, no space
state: 5800rpm
